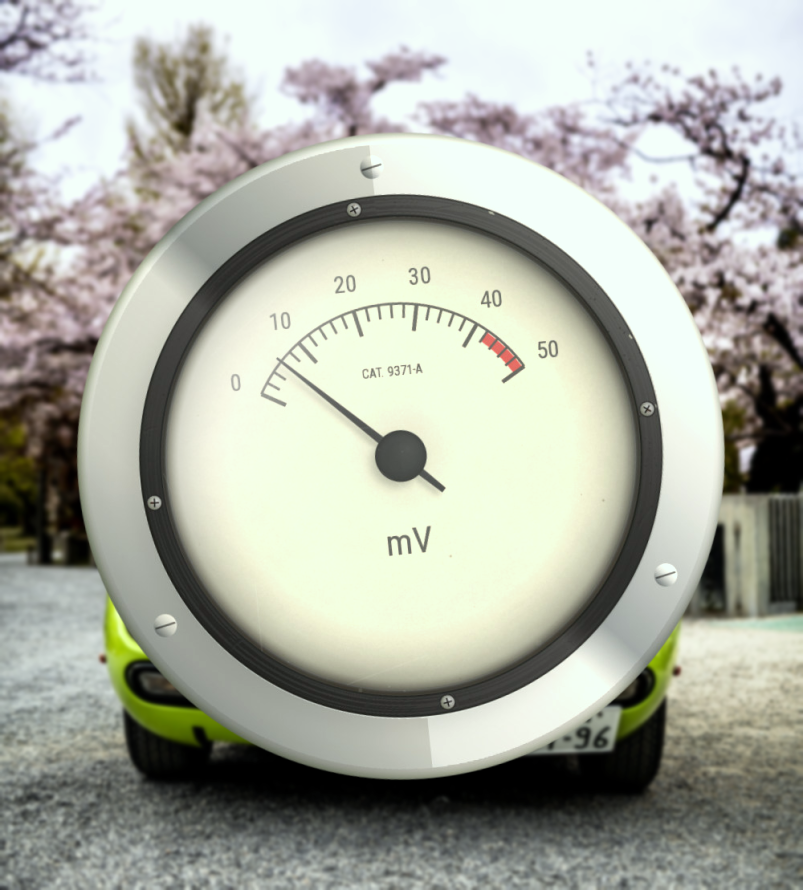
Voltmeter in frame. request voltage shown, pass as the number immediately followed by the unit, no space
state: 6mV
